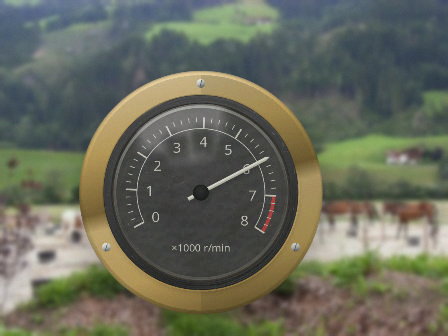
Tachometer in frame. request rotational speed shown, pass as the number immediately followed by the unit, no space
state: 6000rpm
